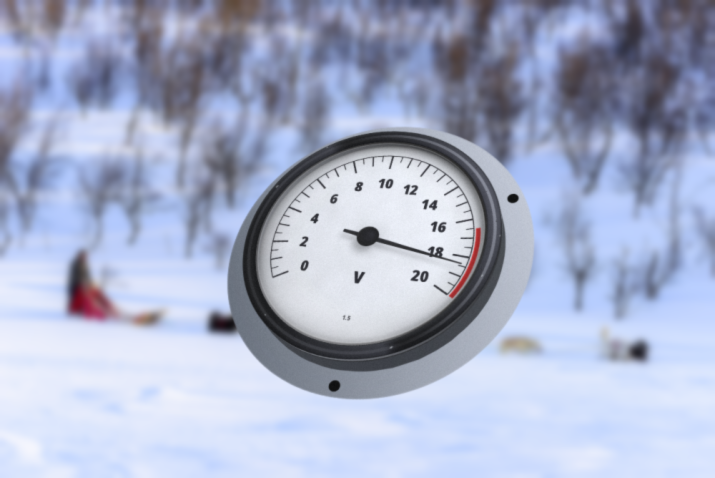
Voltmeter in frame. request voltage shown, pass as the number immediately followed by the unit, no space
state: 18.5V
